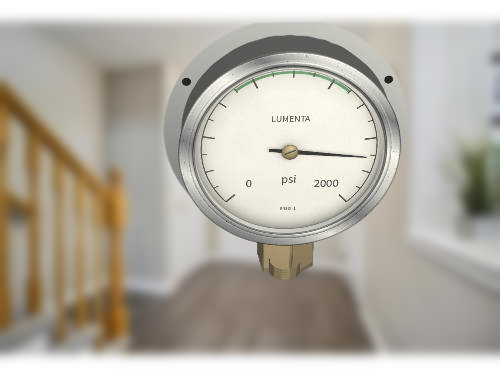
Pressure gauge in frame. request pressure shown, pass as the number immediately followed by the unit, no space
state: 1700psi
